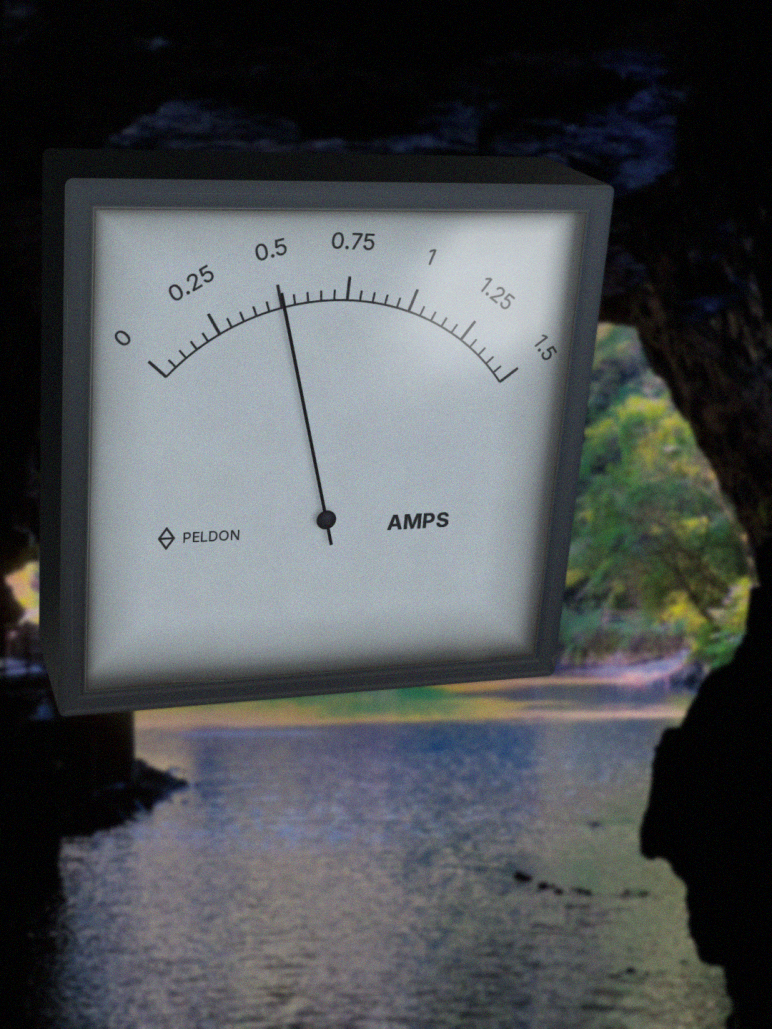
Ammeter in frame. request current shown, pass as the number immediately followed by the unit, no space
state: 0.5A
